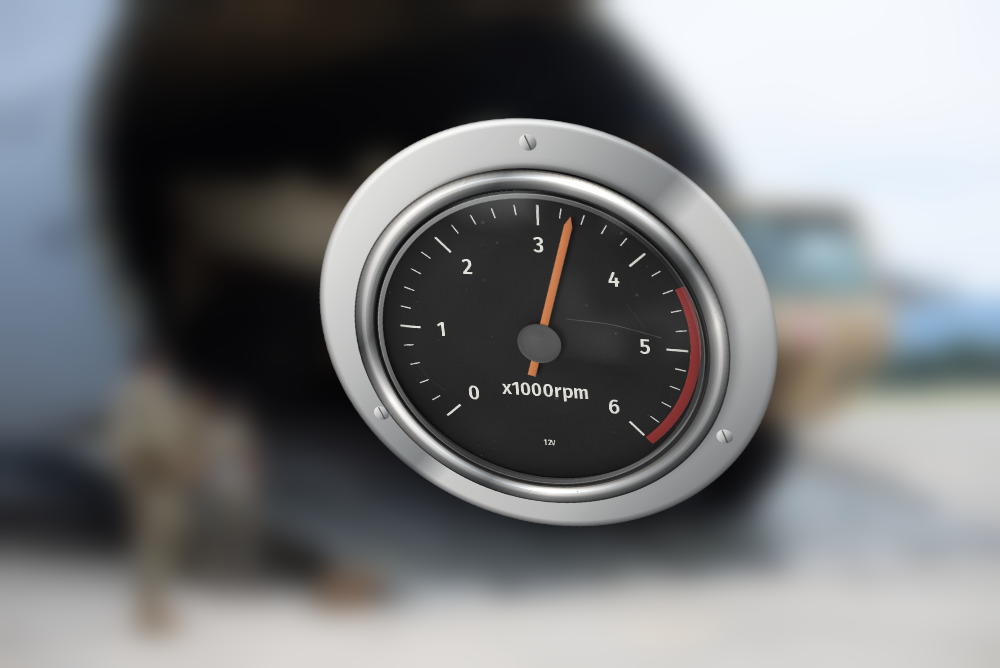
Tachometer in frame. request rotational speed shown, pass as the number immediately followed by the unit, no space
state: 3300rpm
